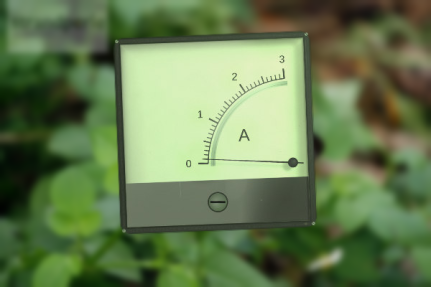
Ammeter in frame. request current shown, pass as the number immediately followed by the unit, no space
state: 0.1A
